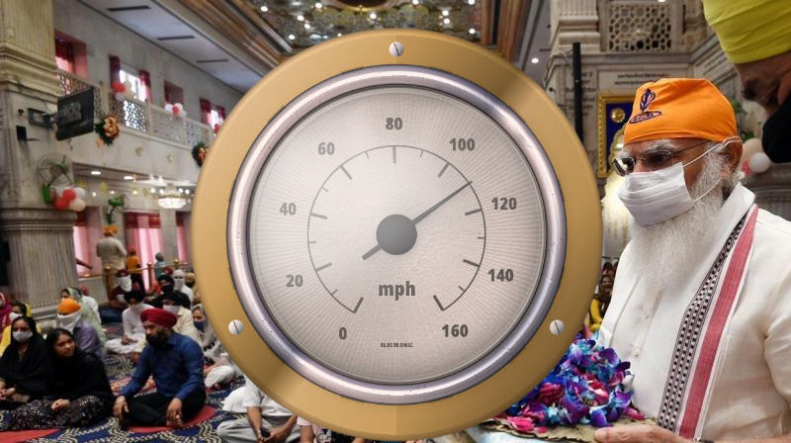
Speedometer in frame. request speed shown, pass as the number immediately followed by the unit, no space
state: 110mph
